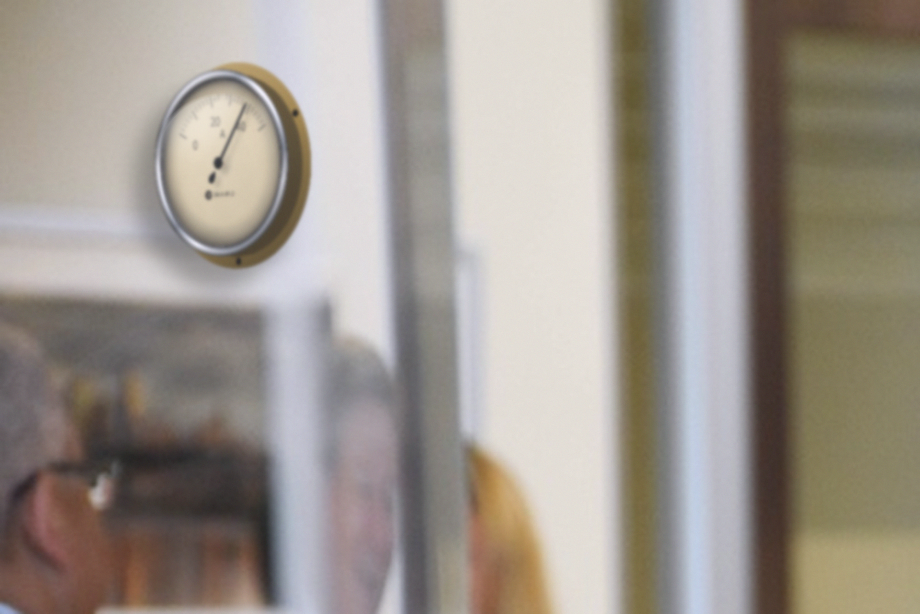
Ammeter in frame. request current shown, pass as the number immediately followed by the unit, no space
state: 40A
